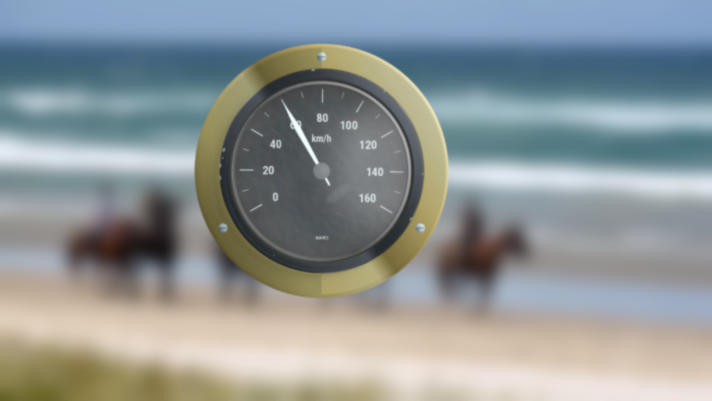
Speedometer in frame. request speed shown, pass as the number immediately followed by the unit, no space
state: 60km/h
